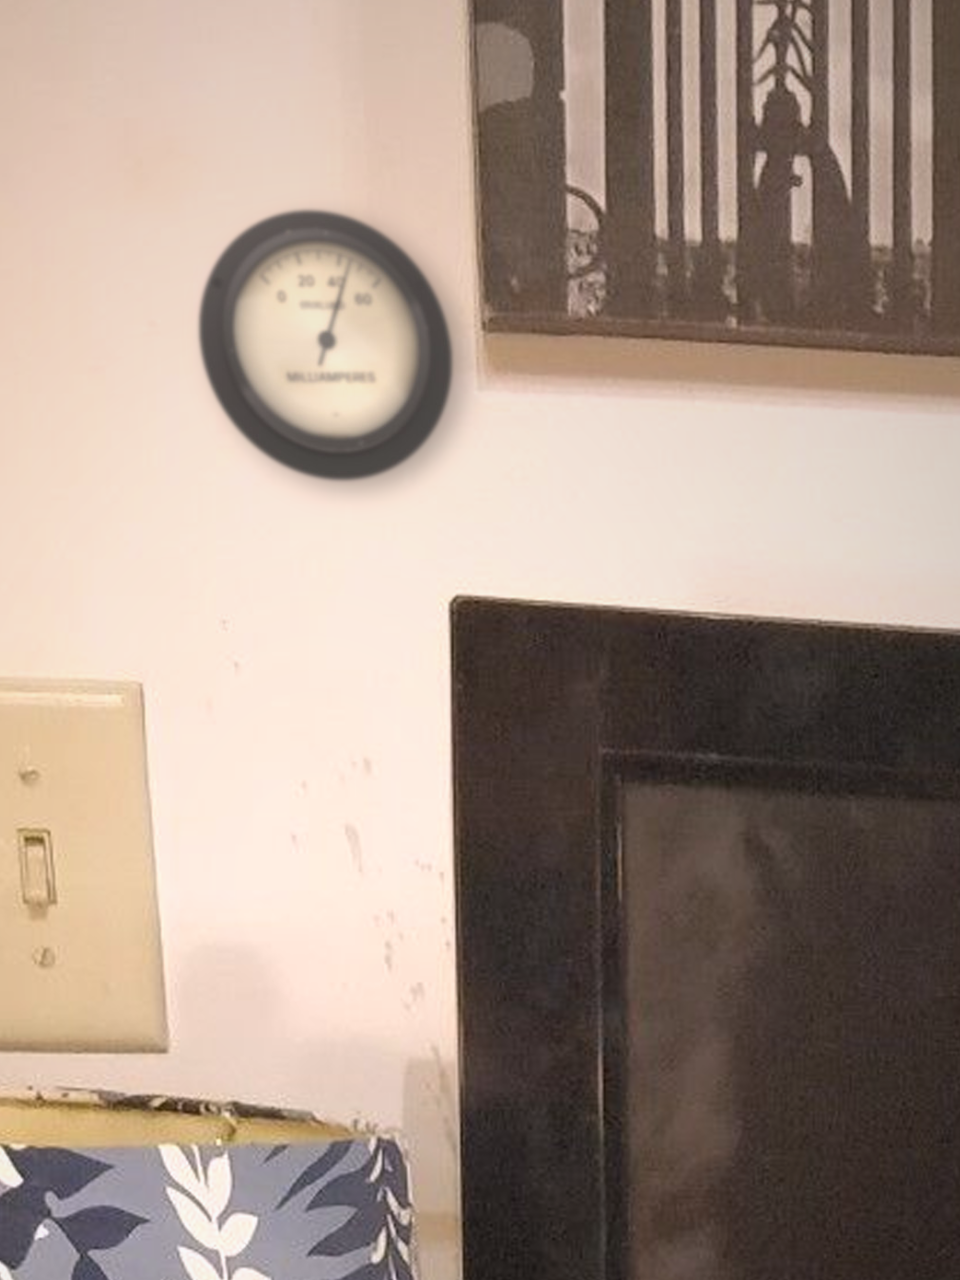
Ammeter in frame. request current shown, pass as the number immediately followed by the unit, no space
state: 45mA
